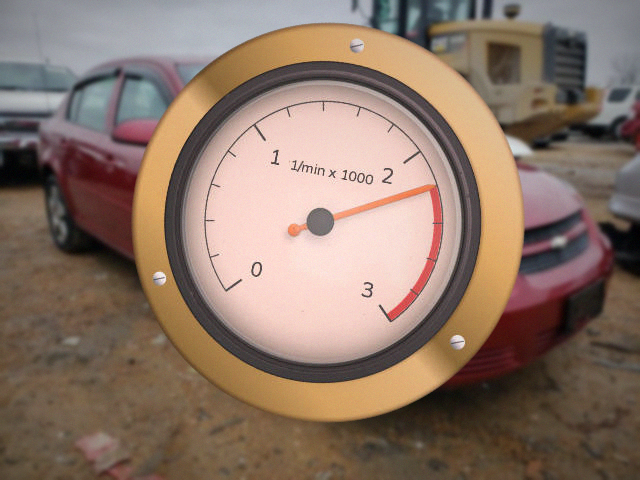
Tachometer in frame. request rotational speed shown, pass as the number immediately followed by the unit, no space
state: 2200rpm
